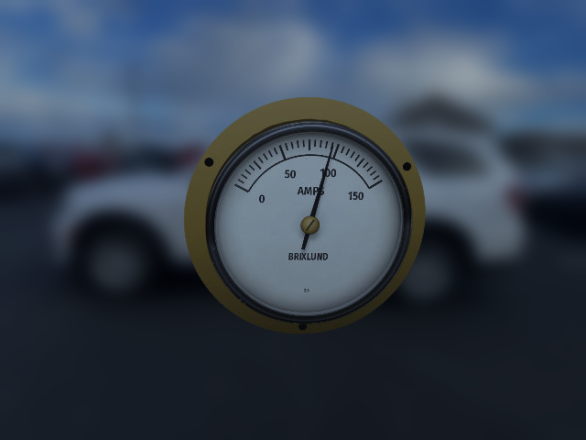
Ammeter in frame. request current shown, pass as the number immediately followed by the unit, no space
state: 95A
